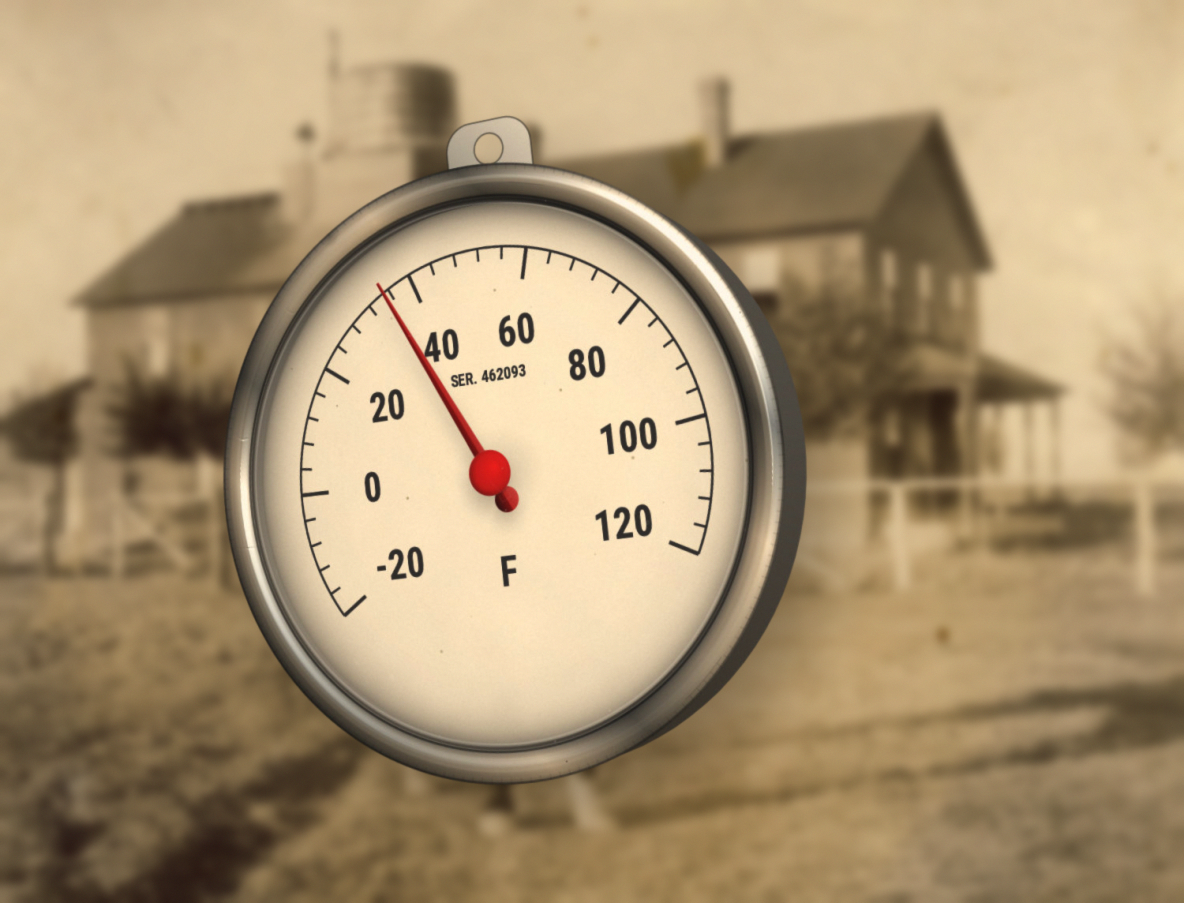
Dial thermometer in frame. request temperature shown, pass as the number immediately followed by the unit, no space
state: 36°F
